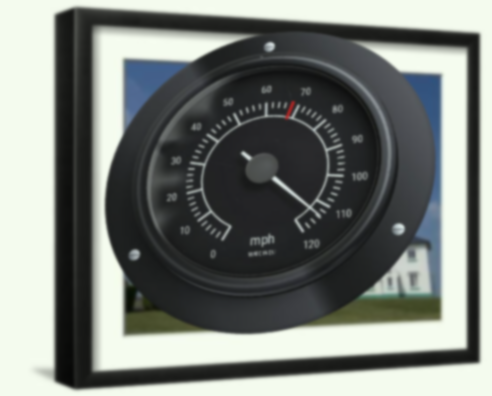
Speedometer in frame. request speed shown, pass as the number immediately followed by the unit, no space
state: 114mph
